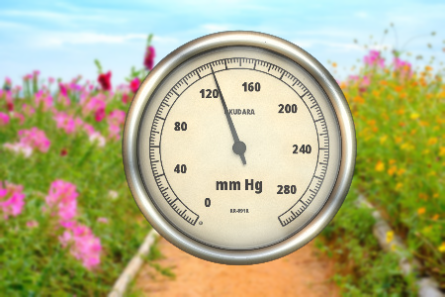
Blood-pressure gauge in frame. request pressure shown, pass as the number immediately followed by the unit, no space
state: 130mmHg
